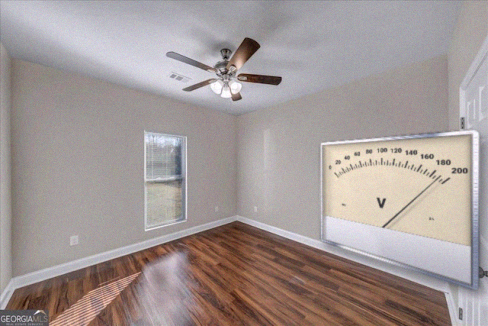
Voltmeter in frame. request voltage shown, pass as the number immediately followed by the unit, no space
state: 190V
